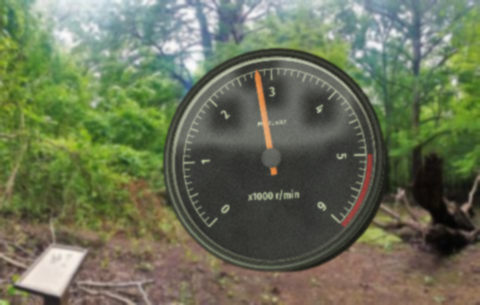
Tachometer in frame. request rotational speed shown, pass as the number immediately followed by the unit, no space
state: 2800rpm
